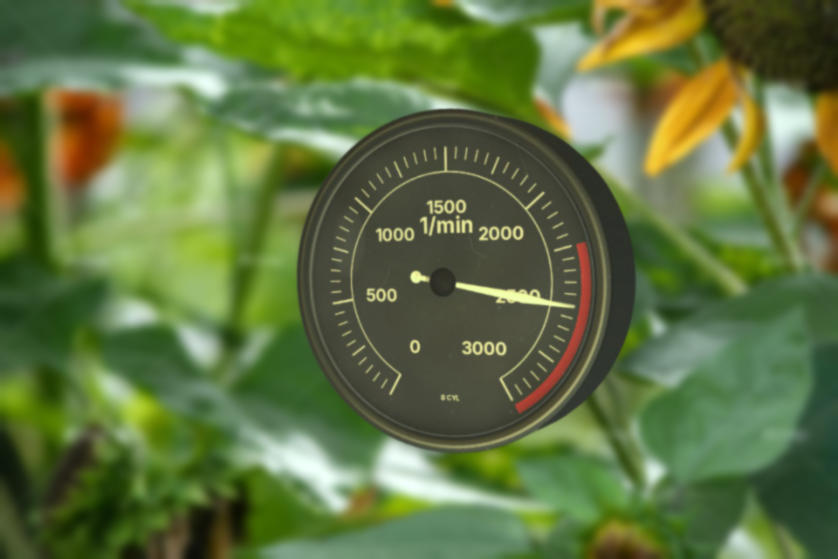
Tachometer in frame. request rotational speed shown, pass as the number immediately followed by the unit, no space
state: 2500rpm
